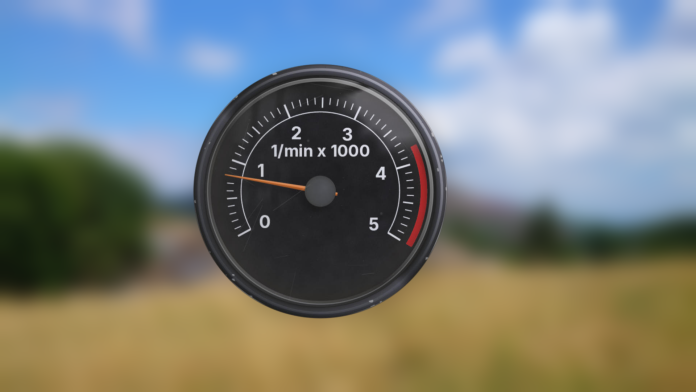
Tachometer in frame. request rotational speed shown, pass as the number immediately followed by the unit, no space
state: 800rpm
